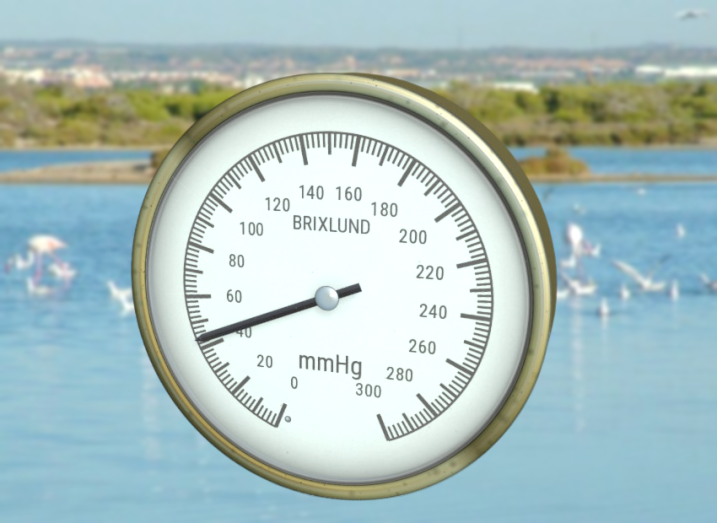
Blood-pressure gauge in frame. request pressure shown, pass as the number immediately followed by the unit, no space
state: 44mmHg
